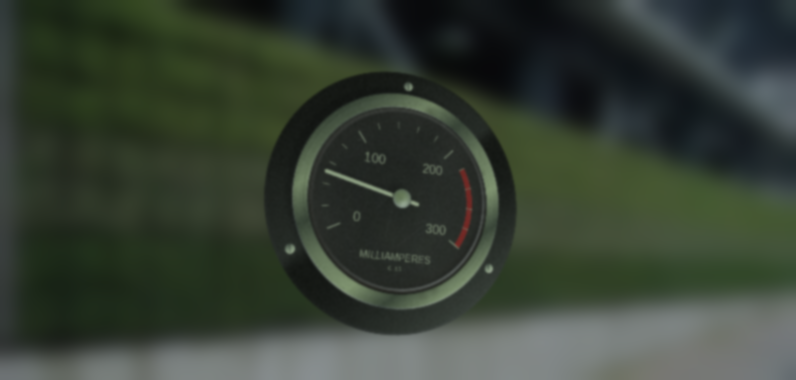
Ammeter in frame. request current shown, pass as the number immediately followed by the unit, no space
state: 50mA
